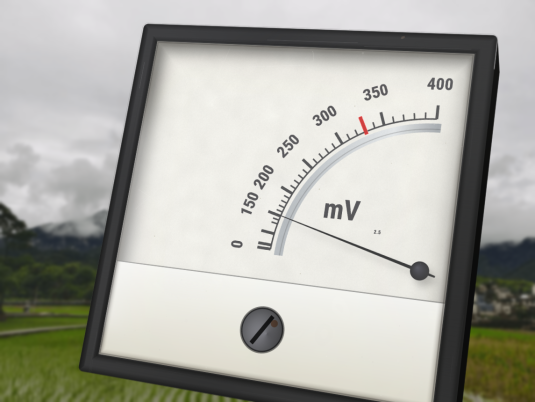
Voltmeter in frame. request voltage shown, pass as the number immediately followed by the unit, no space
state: 150mV
